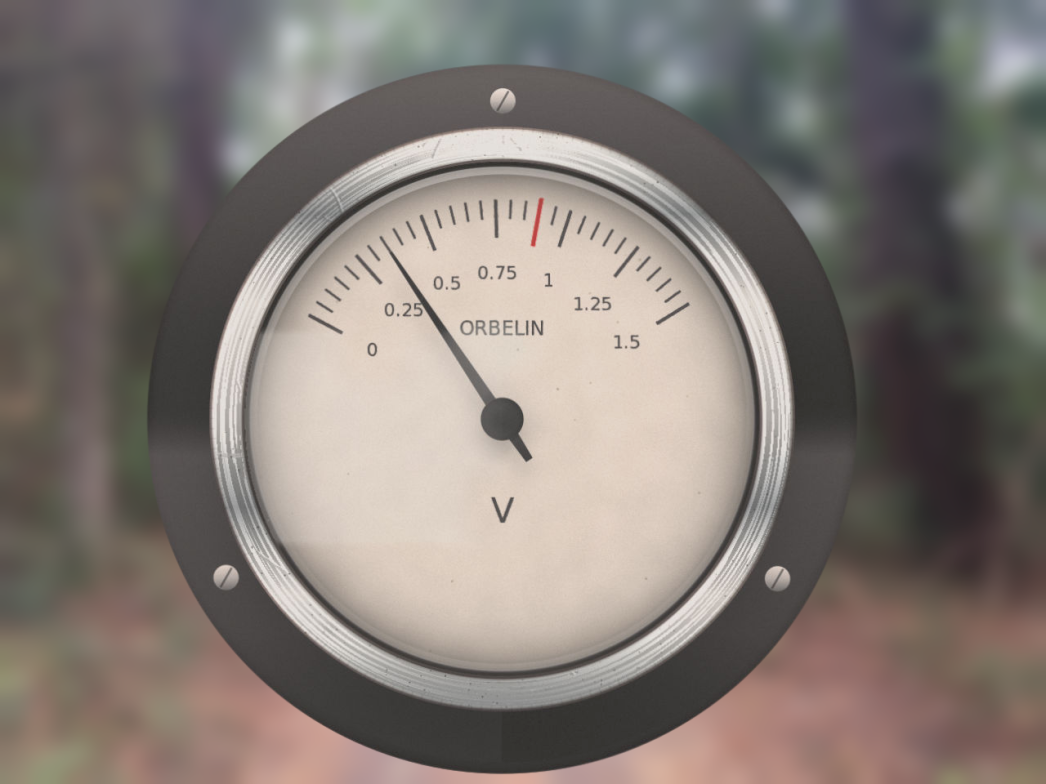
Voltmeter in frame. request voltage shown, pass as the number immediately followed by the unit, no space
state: 0.35V
